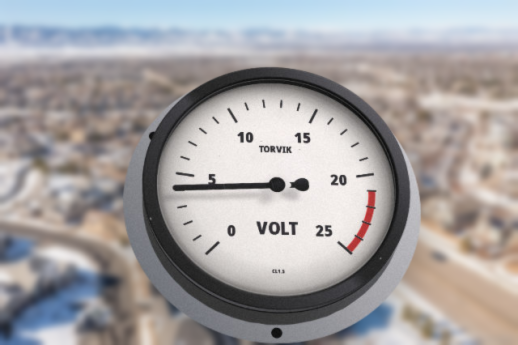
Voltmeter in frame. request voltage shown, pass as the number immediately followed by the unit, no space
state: 4V
